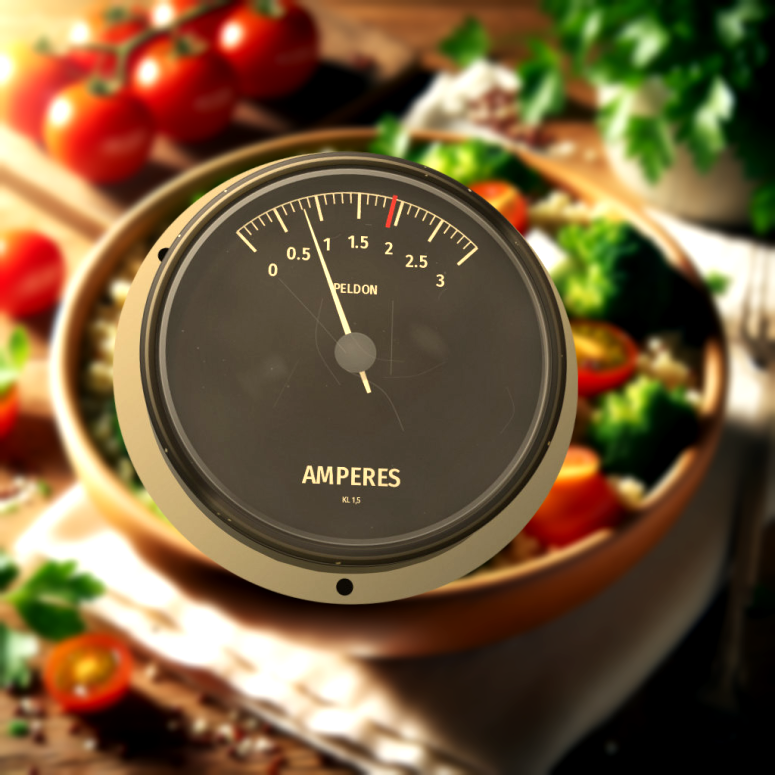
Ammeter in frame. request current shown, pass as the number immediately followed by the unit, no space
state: 0.8A
